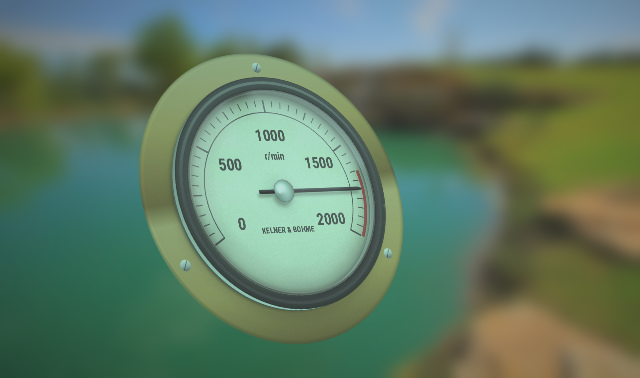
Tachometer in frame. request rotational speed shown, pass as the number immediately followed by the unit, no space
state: 1750rpm
